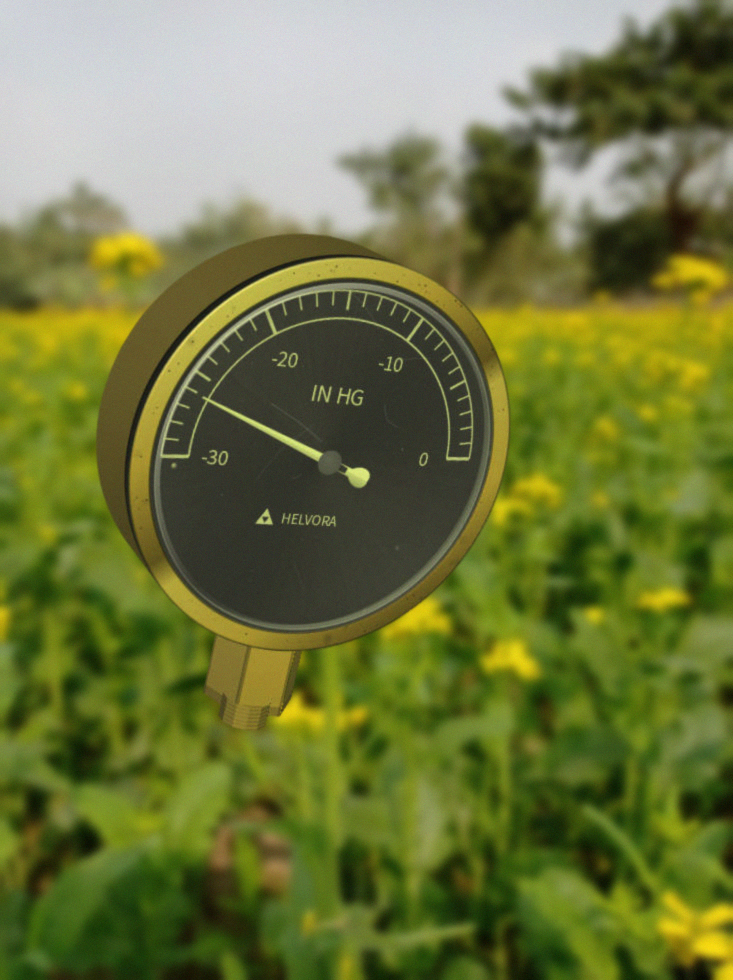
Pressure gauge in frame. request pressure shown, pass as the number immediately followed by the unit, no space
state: -26inHg
